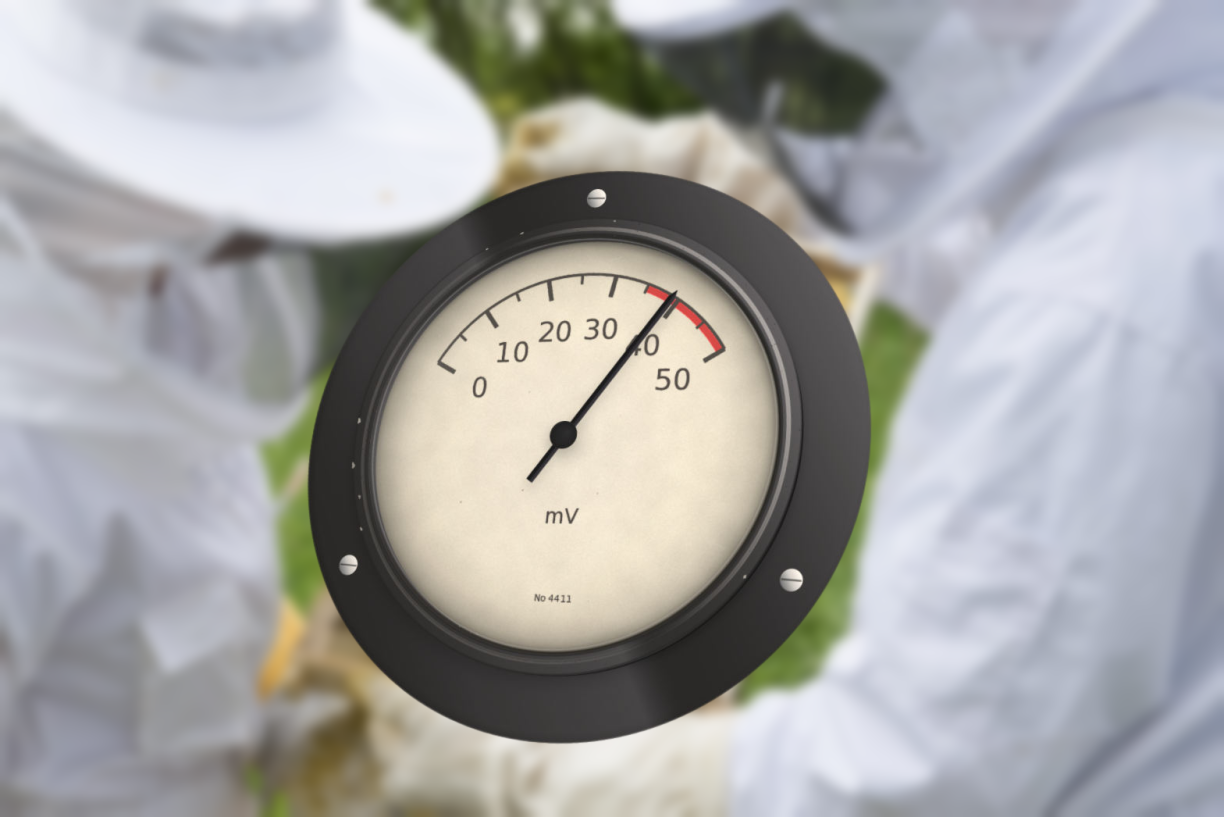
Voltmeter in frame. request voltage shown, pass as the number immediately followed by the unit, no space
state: 40mV
